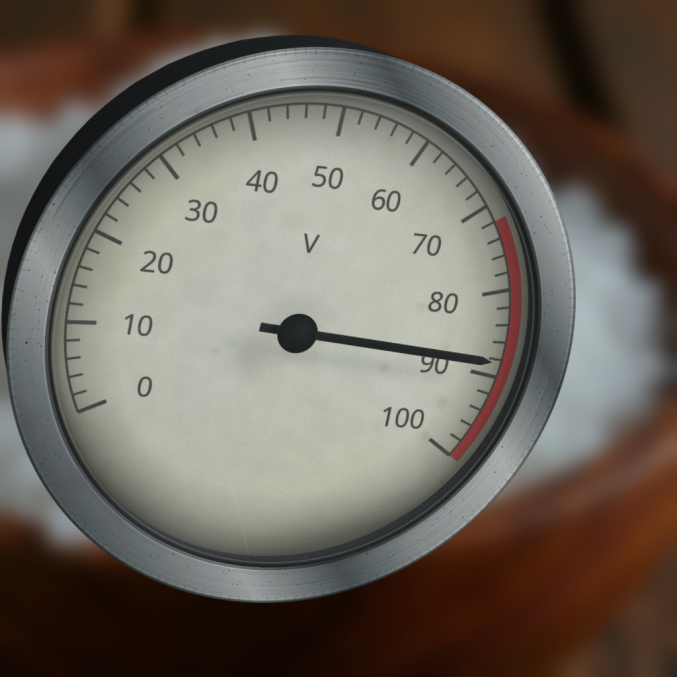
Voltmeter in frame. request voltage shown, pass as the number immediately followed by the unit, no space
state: 88V
